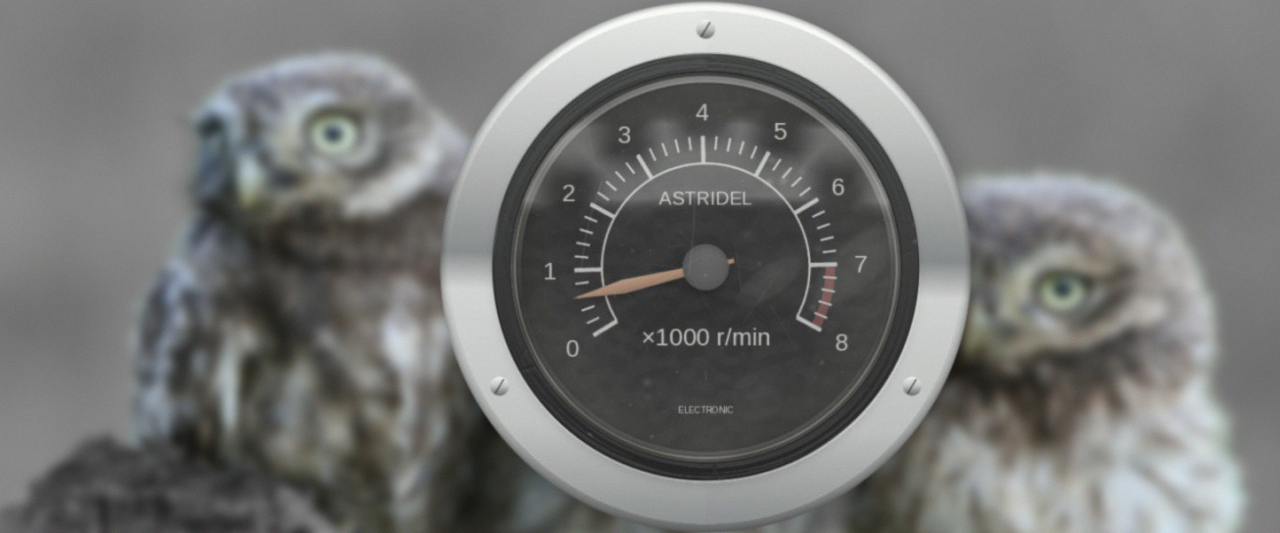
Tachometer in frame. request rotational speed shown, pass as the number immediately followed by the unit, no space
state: 600rpm
